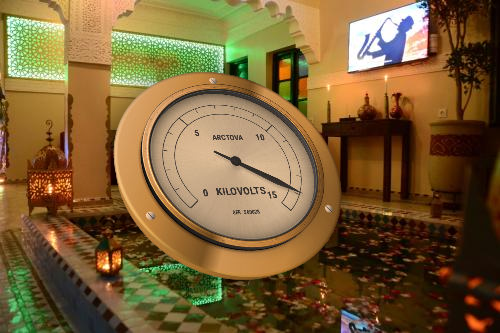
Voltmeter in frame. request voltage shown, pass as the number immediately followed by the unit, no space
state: 14kV
